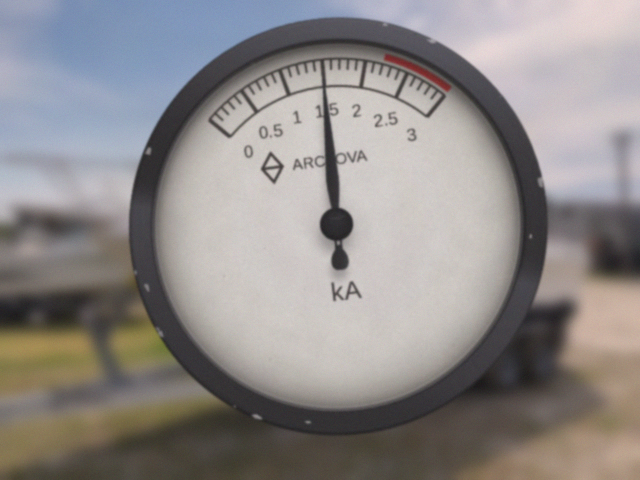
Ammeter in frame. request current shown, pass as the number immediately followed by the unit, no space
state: 1.5kA
